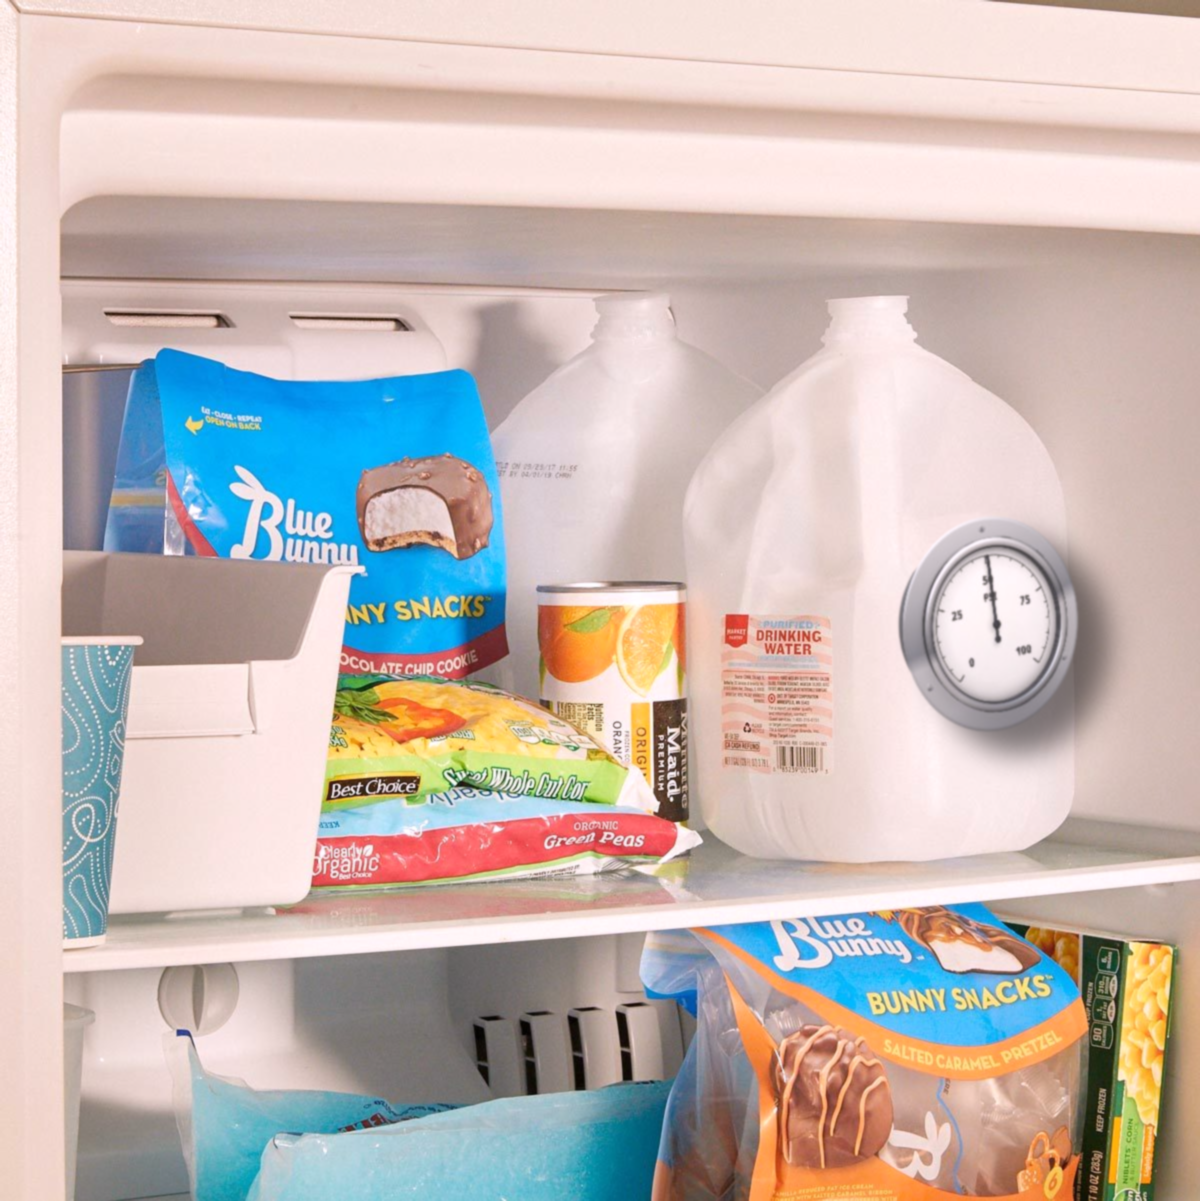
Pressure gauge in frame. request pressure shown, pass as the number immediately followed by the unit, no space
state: 50psi
